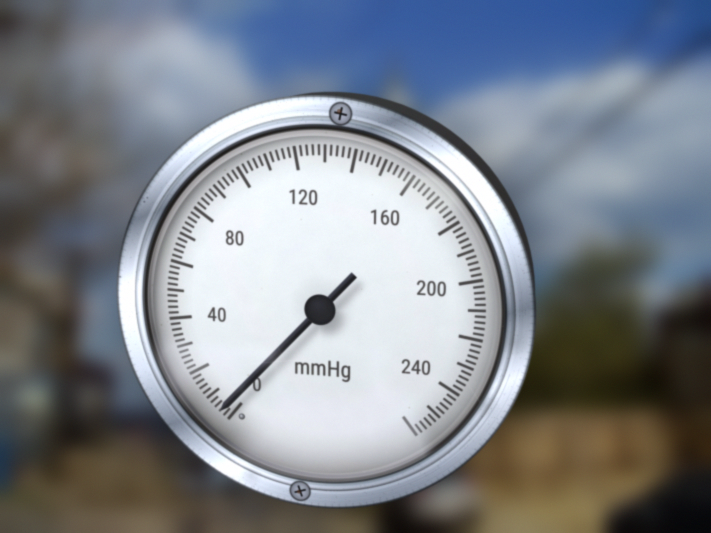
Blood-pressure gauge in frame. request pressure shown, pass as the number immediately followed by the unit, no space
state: 4mmHg
